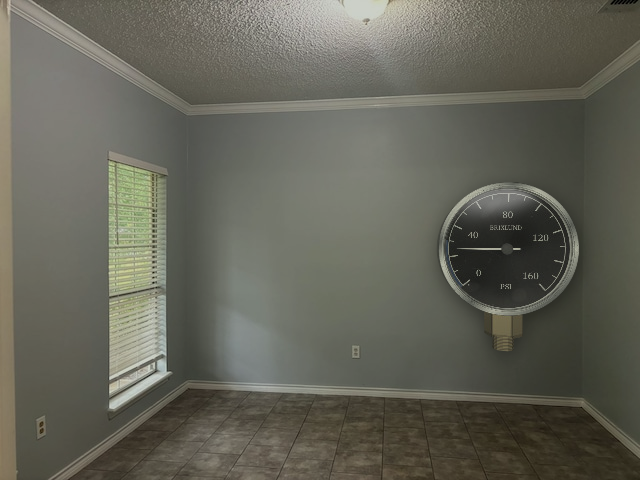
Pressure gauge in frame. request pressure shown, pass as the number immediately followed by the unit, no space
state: 25psi
